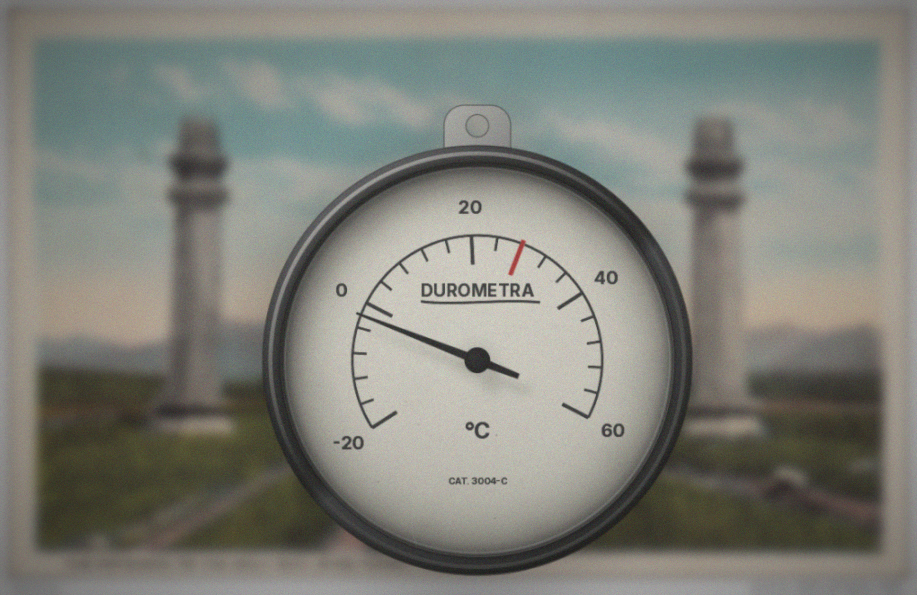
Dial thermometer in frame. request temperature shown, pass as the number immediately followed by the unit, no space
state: -2°C
